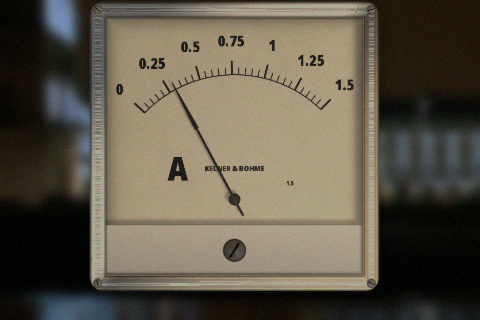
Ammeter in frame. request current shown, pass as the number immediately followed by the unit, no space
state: 0.3A
